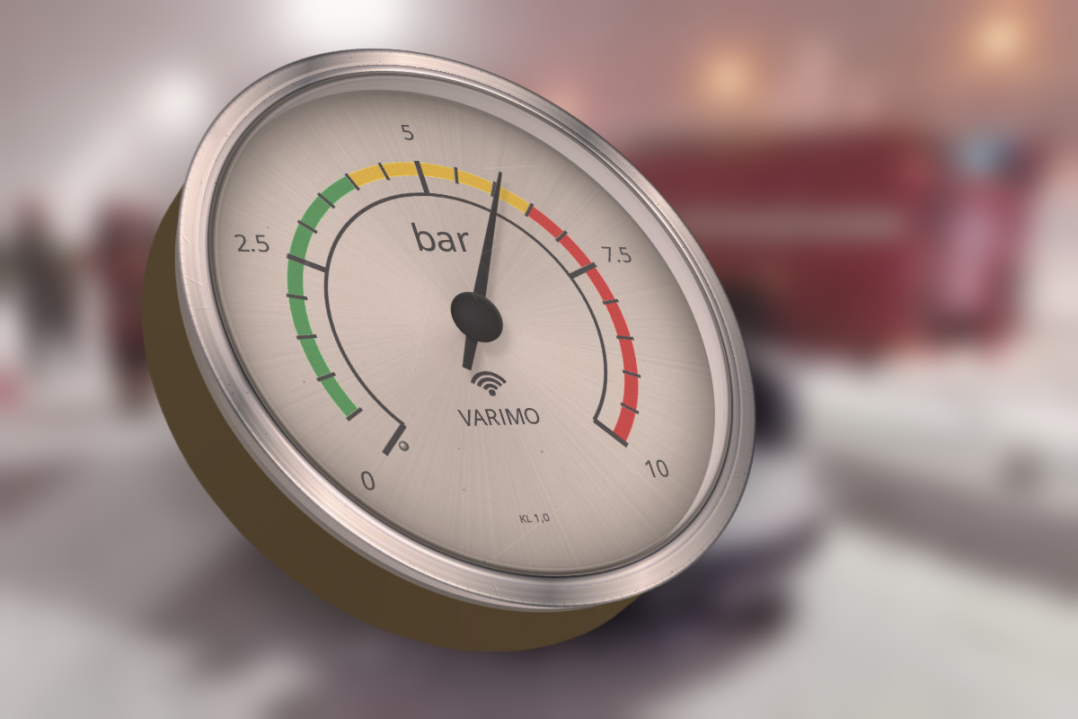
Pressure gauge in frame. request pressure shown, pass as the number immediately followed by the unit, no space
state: 6bar
